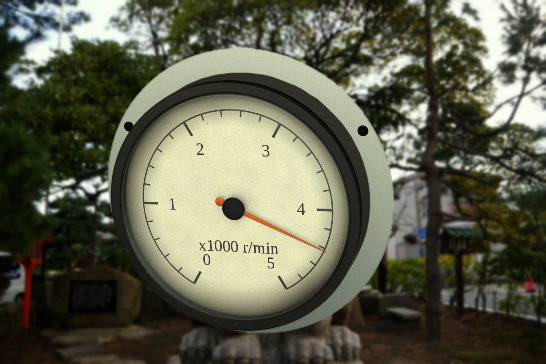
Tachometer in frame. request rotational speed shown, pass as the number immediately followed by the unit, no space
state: 4400rpm
